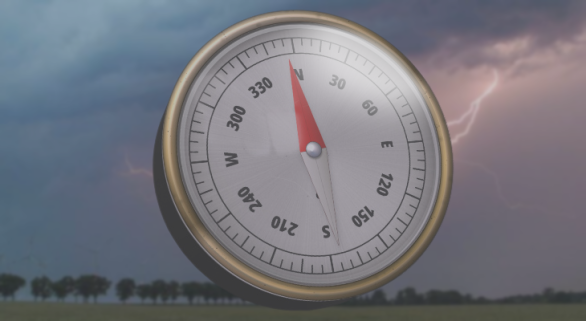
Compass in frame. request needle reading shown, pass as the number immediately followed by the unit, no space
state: 355°
